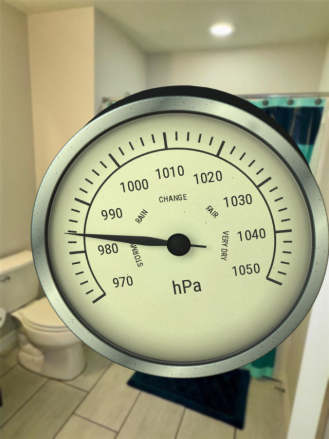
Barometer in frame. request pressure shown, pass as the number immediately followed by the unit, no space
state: 984hPa
